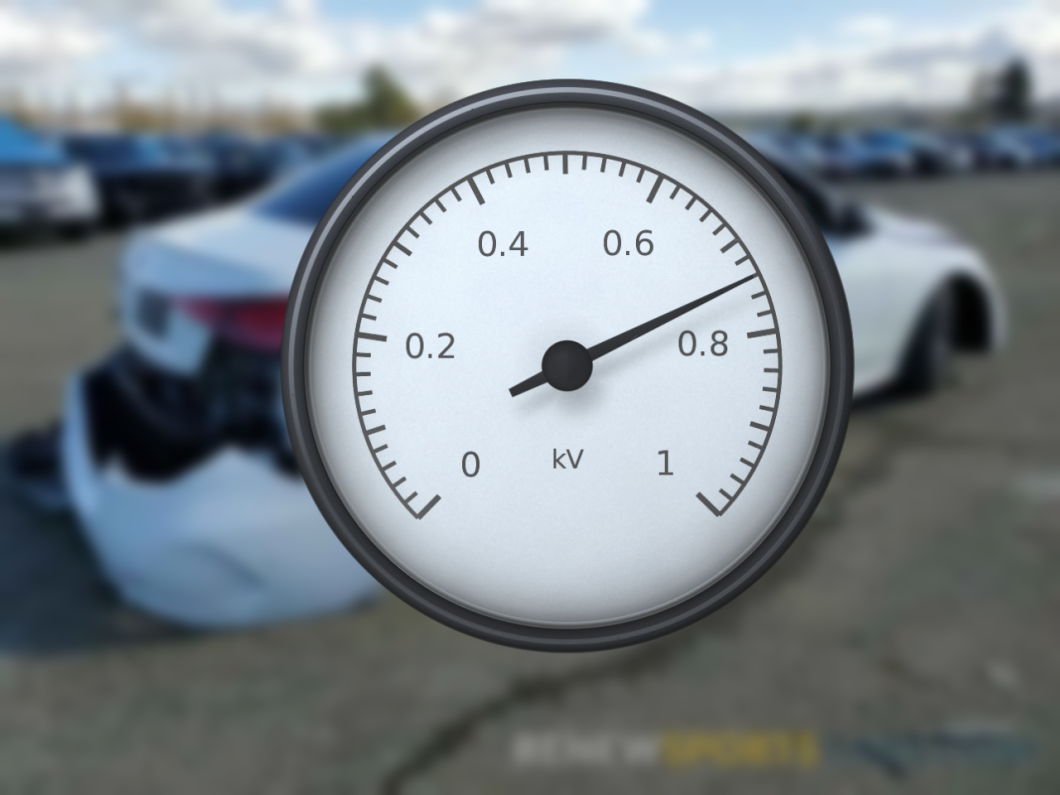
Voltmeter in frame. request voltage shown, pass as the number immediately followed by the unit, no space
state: 0.74kV
